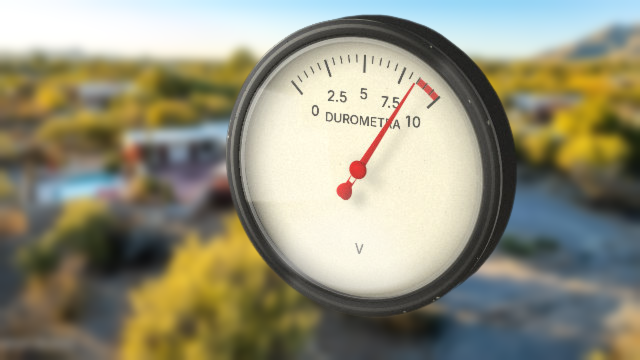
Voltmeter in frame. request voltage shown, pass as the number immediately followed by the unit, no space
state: 8.5V
